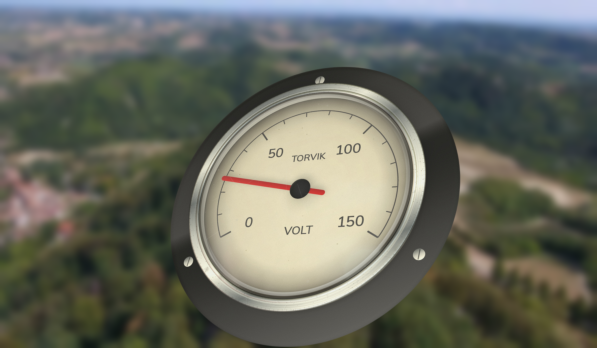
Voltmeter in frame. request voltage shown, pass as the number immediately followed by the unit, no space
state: 25V
